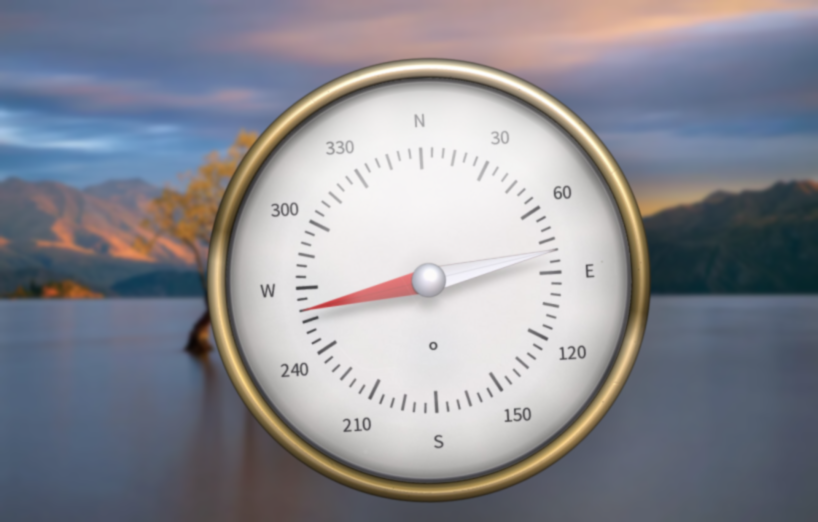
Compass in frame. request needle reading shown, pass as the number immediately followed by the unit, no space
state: 260°
